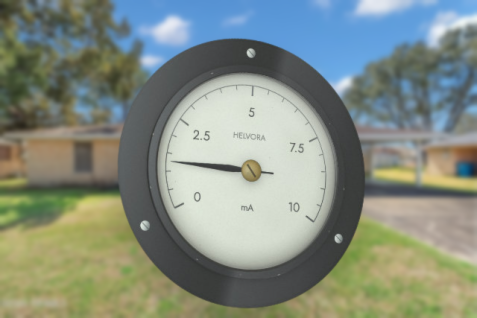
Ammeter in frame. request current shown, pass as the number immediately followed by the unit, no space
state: 1.25mA
